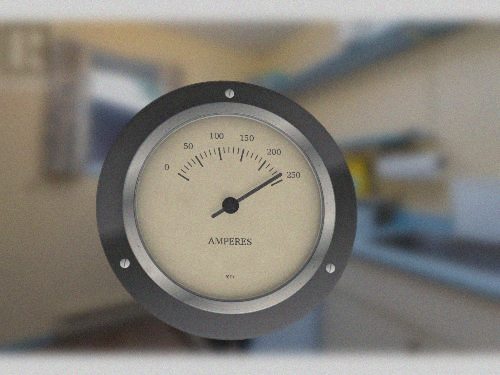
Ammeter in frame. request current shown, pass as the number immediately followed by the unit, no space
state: 240A
